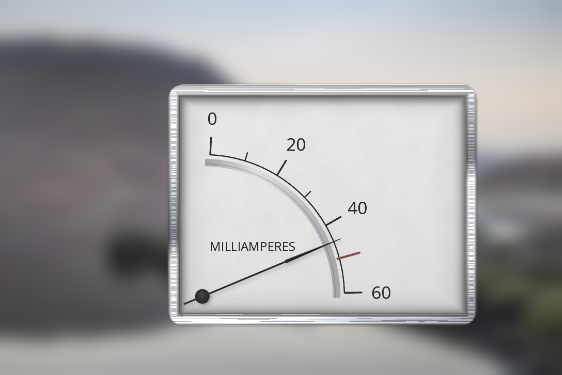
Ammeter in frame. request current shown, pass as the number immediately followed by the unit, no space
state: 45mA
